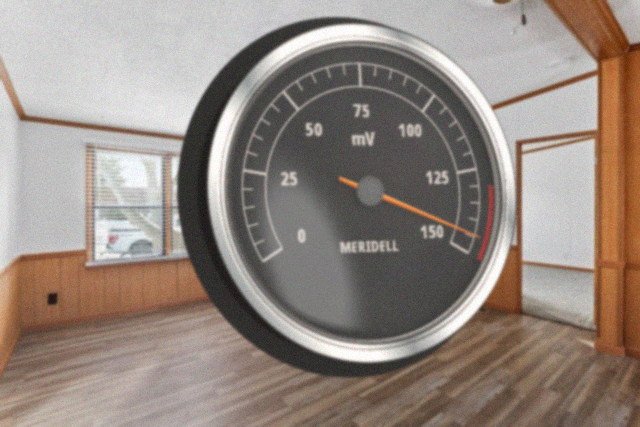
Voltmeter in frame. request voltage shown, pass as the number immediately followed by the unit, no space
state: 145mV
